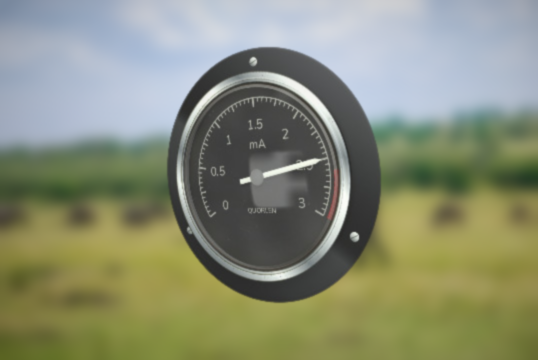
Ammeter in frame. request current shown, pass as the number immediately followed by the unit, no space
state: 2.5mA
